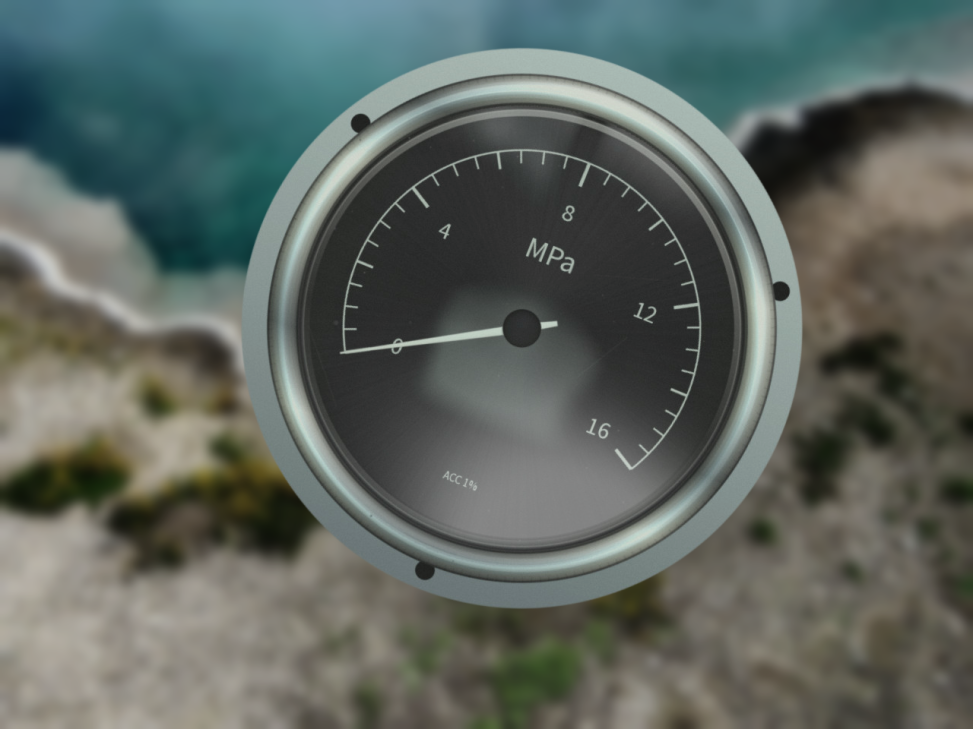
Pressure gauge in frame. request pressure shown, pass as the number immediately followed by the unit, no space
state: 0MPa
